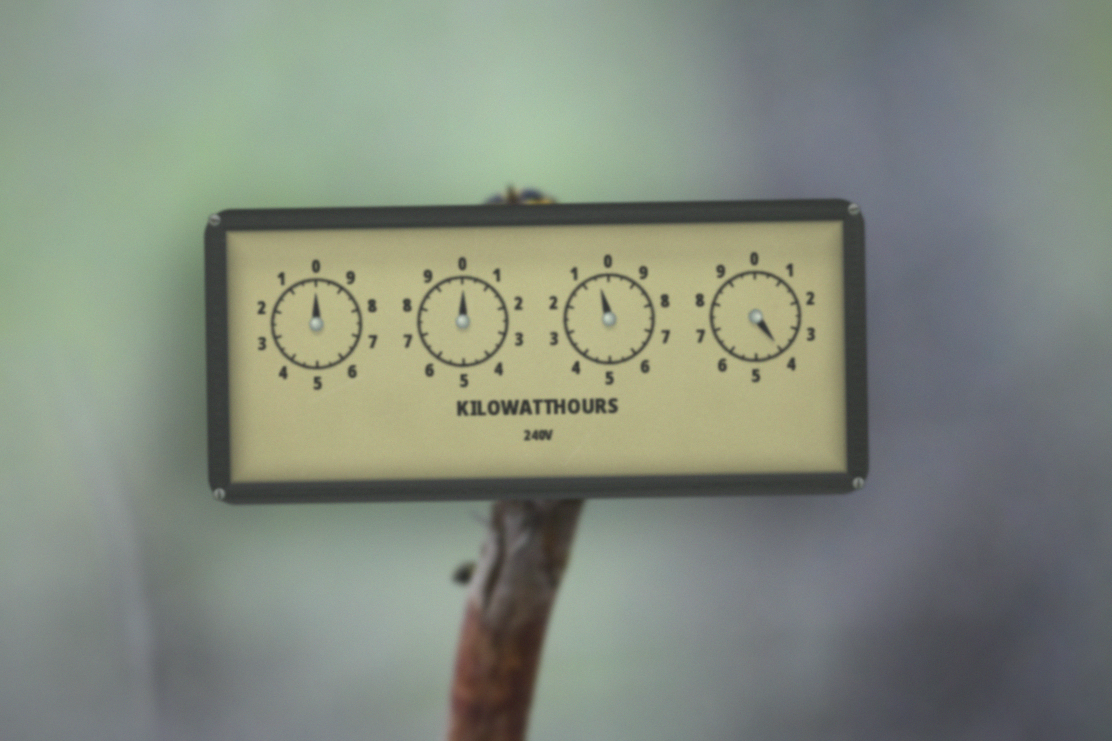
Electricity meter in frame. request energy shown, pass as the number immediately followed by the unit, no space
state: 4kWh
